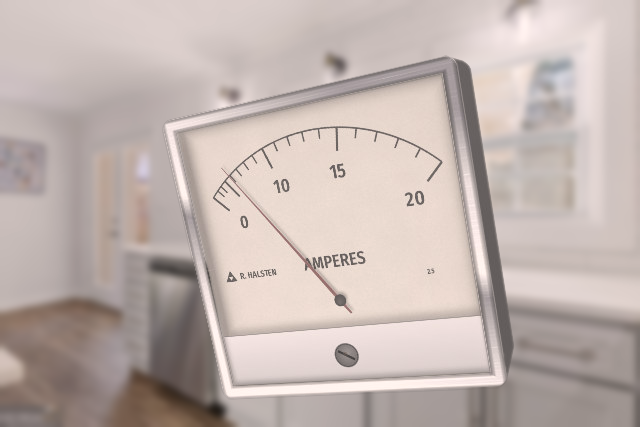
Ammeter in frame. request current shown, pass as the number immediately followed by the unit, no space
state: 6A
